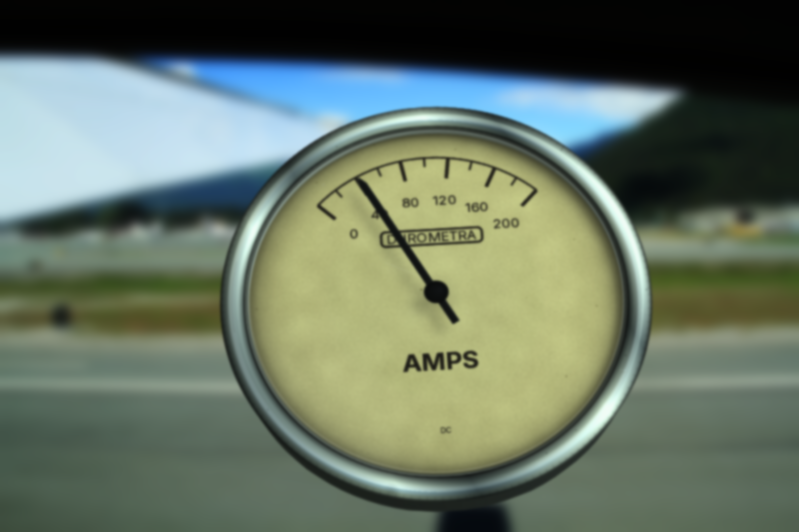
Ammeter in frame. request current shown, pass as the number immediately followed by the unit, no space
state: 40A
